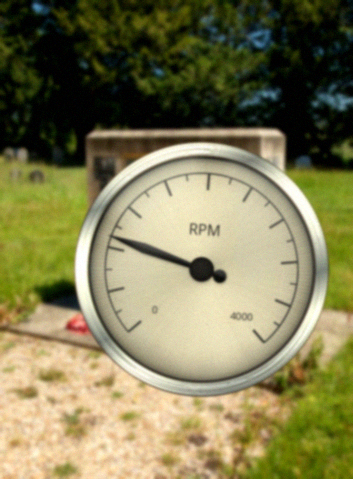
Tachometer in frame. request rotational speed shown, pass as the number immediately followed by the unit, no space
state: 900rpm
